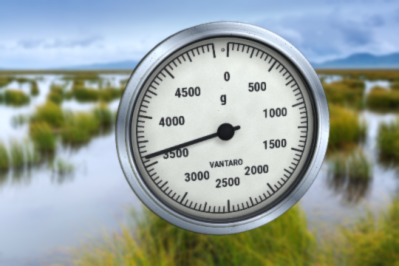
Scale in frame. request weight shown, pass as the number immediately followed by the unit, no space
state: 3600g
